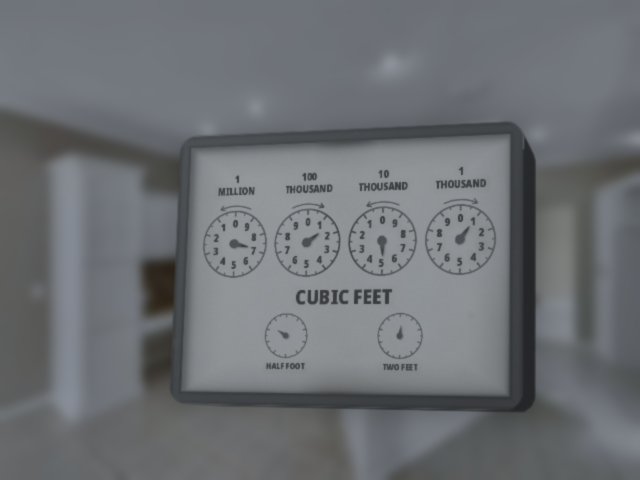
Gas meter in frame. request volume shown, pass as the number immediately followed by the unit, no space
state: 715100ft³
